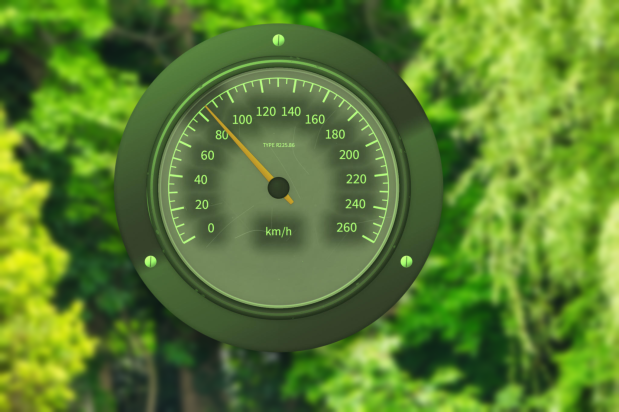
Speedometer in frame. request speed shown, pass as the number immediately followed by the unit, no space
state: 85km/h
